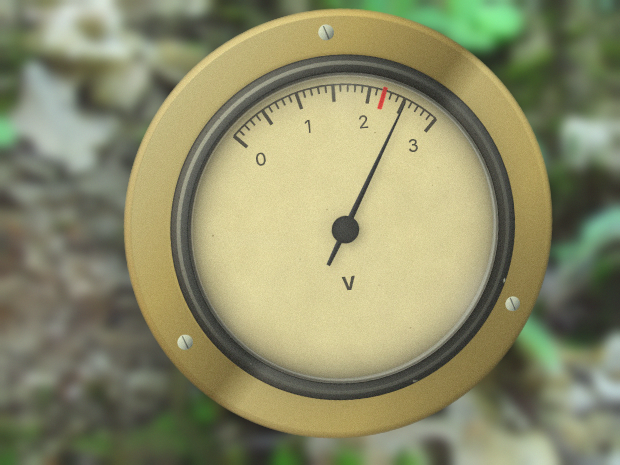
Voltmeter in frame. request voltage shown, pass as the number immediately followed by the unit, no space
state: 2.5V
